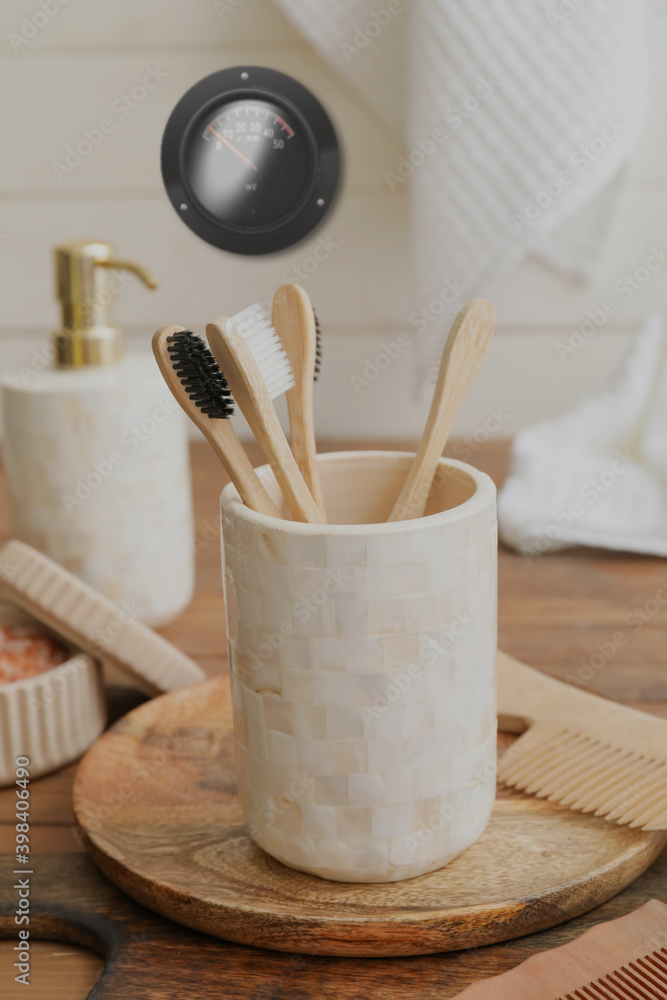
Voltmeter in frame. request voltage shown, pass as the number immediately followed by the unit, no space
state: 5mV
